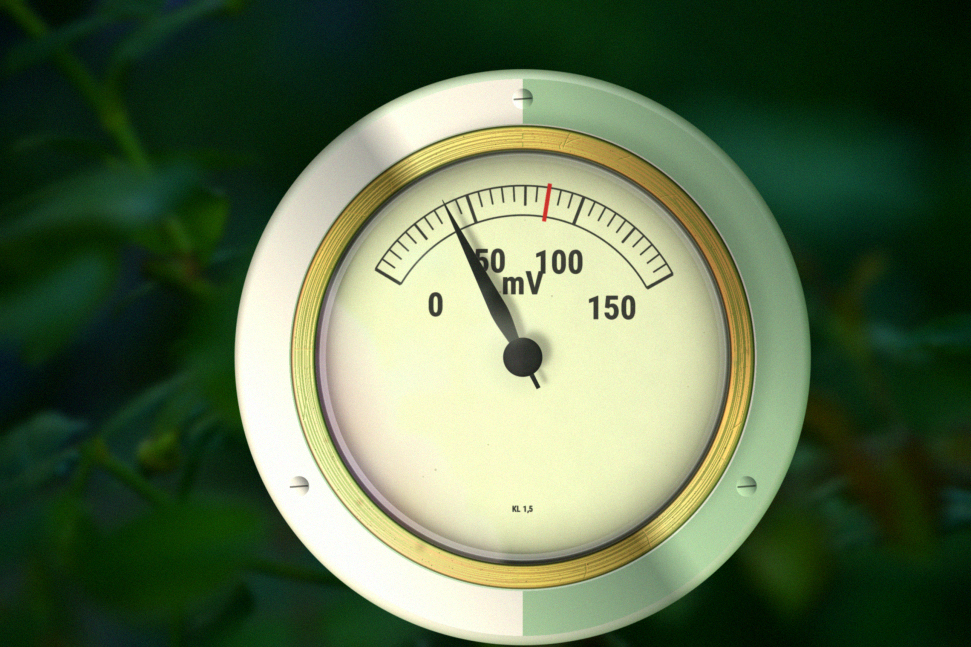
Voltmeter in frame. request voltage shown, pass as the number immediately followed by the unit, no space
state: 40mV
